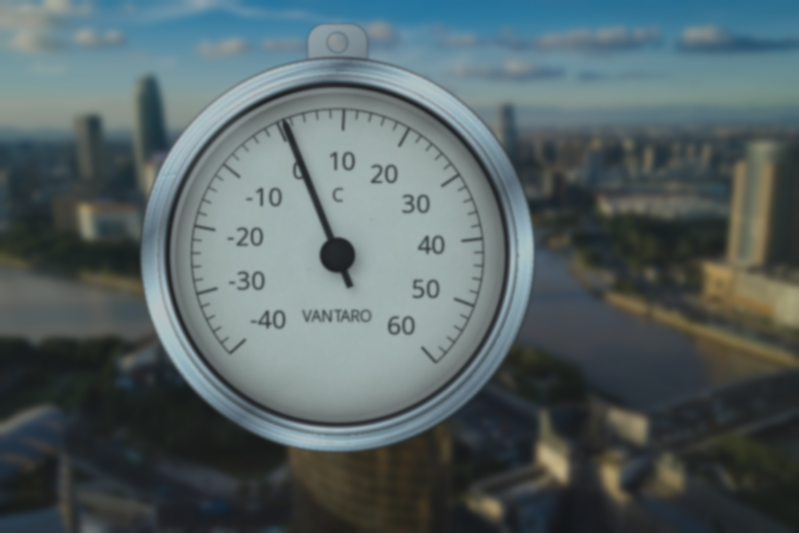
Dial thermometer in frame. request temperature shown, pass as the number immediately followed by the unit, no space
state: 1°C
